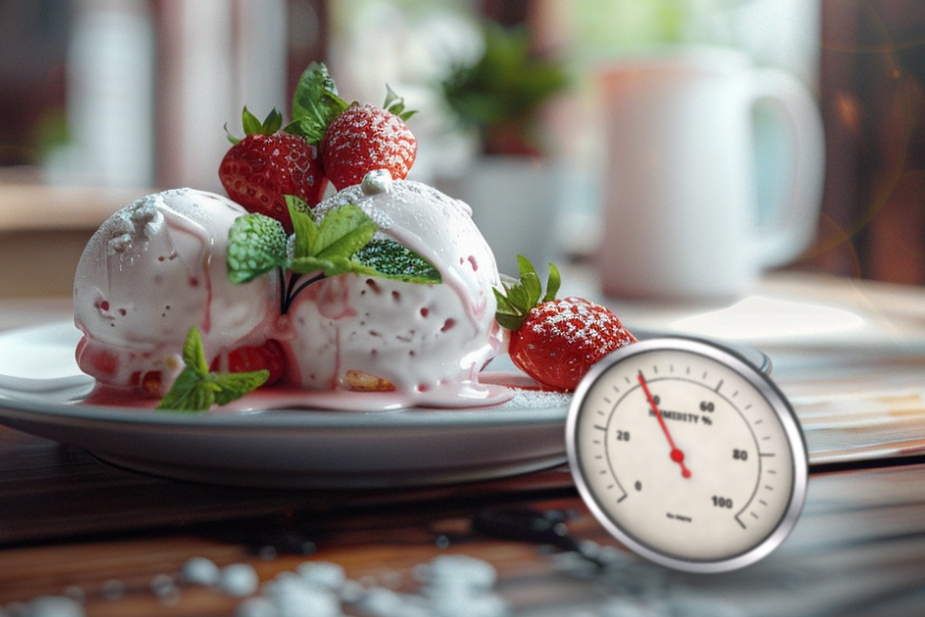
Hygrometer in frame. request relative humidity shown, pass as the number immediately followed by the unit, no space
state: 40%
